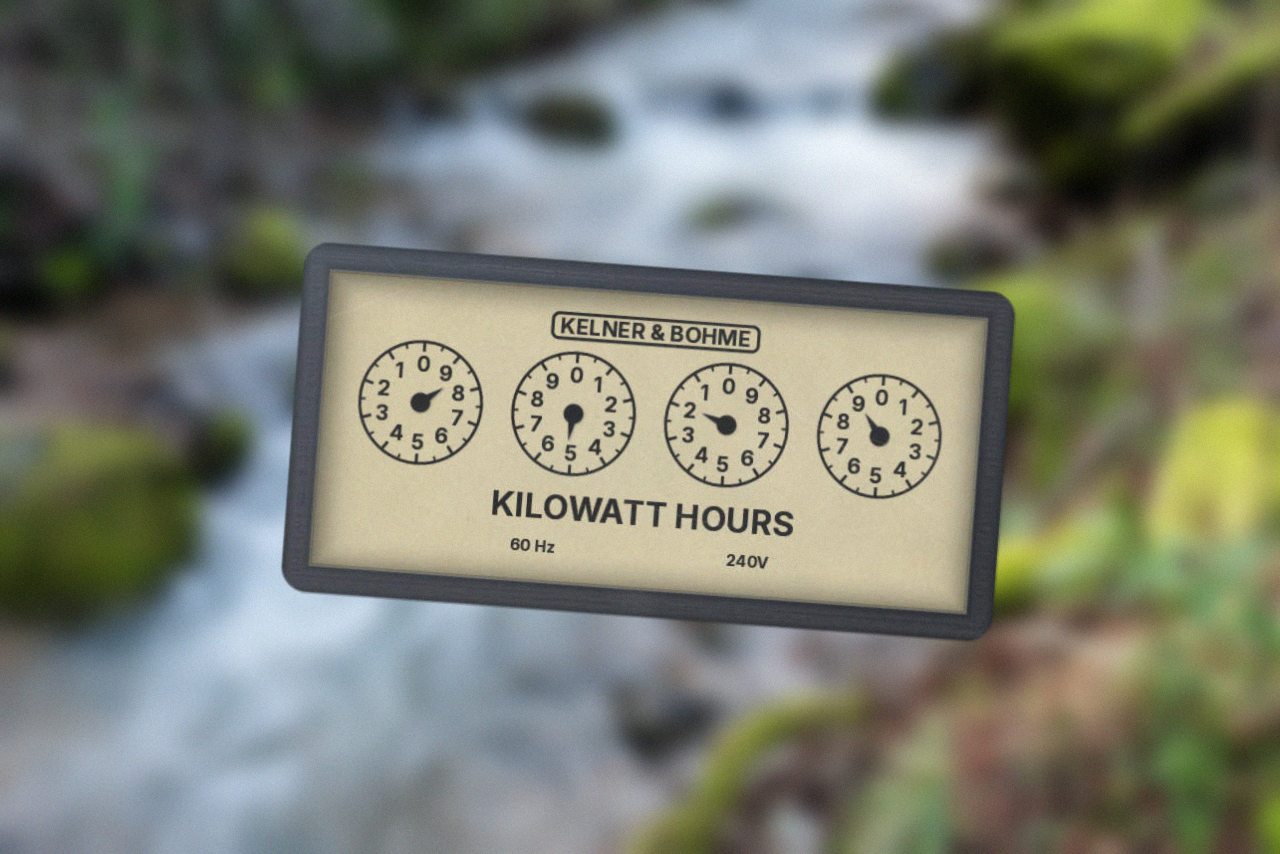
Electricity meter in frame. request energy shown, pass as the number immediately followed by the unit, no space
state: 8519kWh
